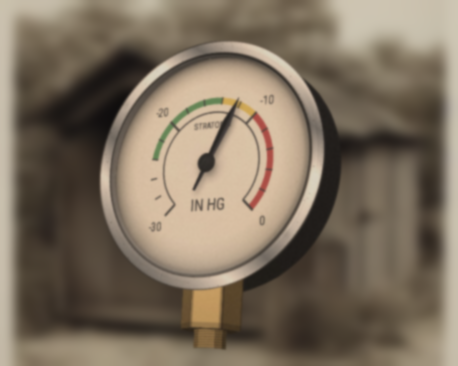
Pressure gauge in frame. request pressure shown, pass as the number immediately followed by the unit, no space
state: -12inHg
